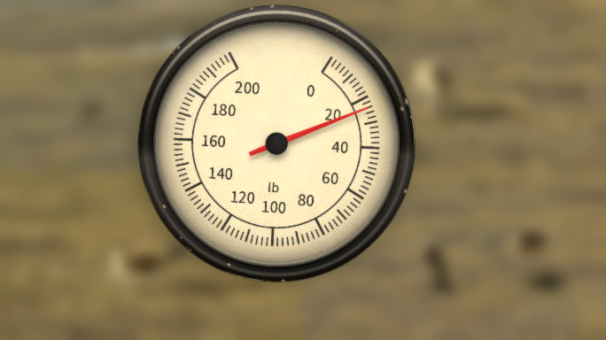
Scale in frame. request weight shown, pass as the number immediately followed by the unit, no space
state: 24lb
